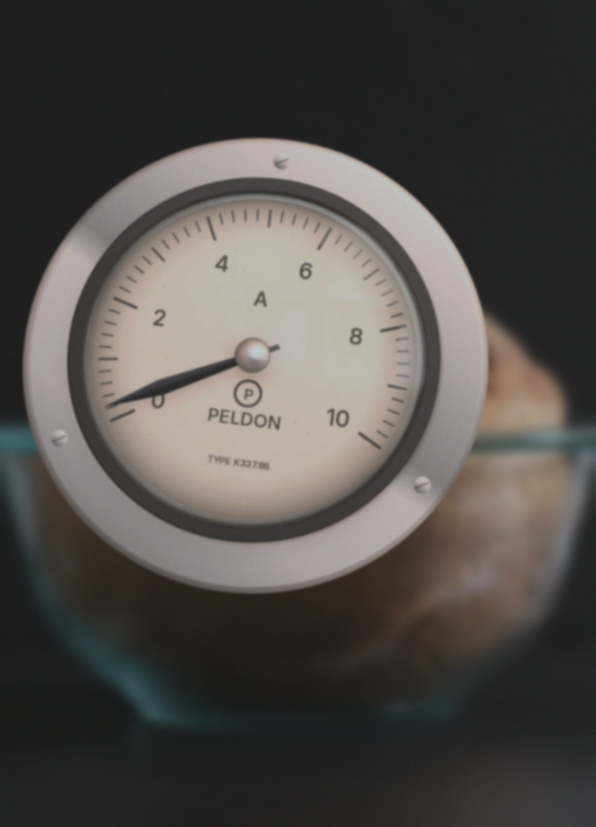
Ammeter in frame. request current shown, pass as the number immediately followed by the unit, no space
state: 0.2A
